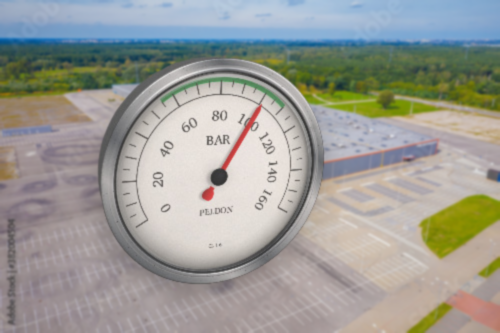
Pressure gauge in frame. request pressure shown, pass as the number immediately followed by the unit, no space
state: 100bar
